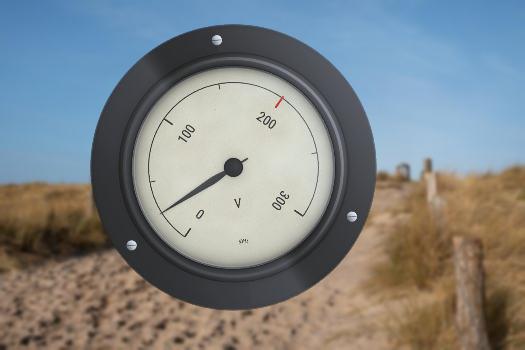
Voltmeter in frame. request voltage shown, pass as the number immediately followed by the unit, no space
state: 25V
